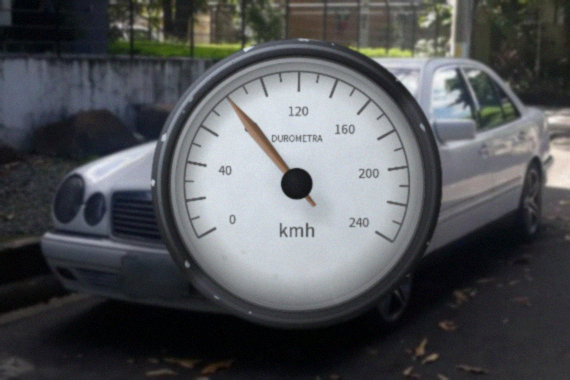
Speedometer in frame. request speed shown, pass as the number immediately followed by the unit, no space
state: 80km/h
